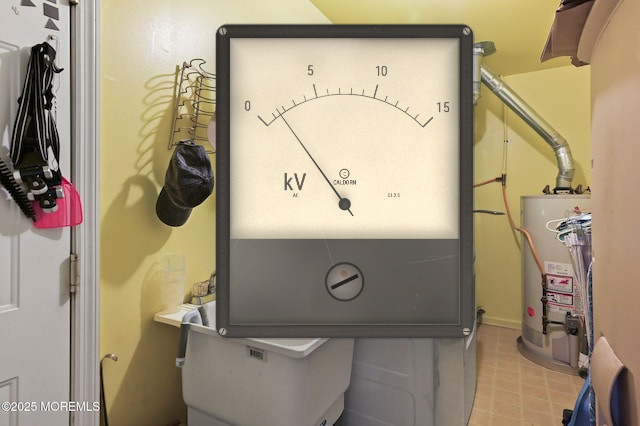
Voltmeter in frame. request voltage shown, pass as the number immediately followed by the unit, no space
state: 1.5kV
